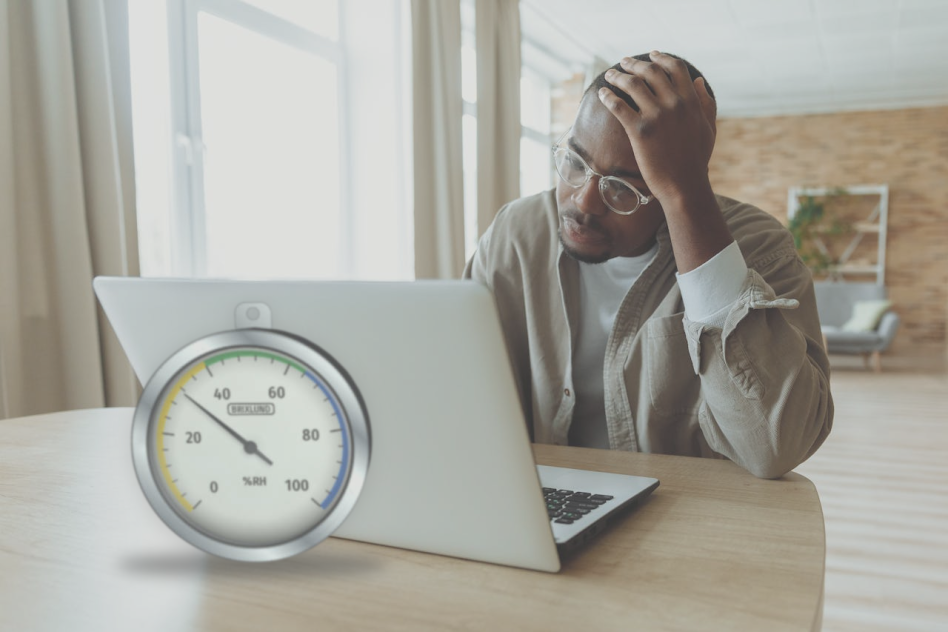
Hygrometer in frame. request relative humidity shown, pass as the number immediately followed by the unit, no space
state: 32%
